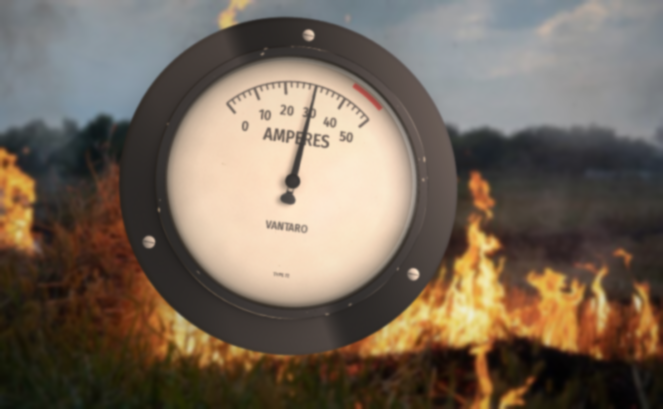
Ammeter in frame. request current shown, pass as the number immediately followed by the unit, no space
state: 30A
